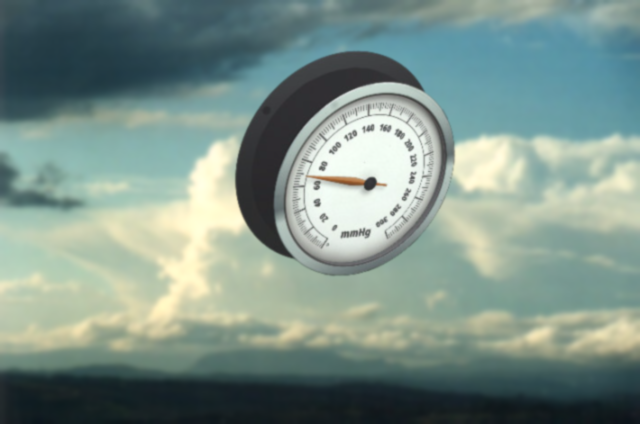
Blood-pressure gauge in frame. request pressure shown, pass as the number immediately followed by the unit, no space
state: 70mmHg
